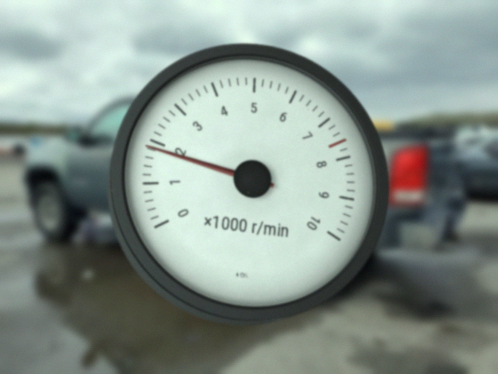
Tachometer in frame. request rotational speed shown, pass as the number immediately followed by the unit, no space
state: 1800rpm
